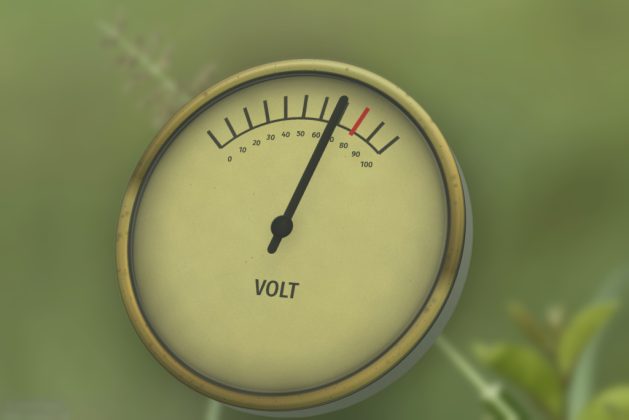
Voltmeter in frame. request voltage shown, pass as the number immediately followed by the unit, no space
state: 70V
